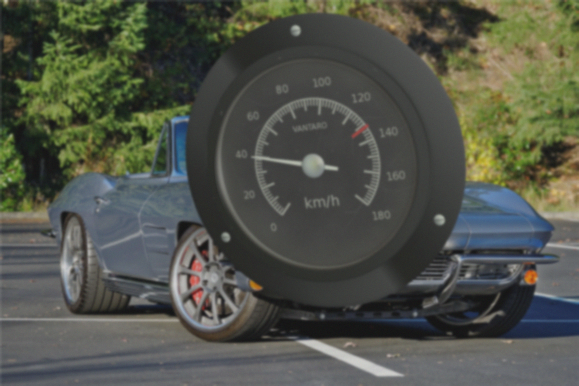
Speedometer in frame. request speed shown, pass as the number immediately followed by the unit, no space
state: 40km/h
